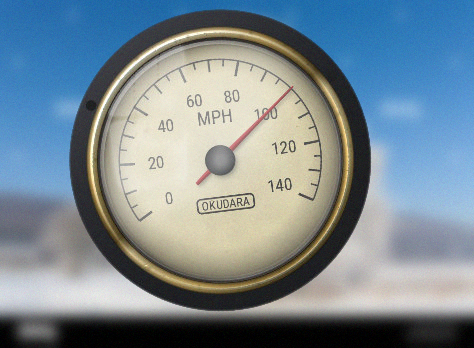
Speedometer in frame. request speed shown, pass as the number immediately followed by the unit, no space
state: 100mph
